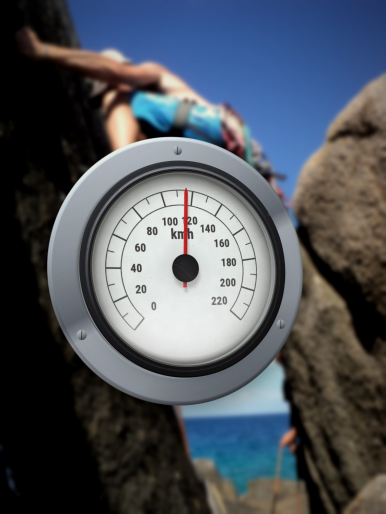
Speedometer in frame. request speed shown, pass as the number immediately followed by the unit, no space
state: 115km/h
